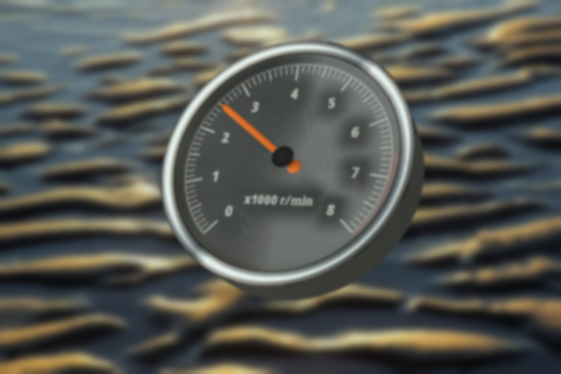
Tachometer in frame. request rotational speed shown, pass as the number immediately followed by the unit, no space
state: 2500rpm
